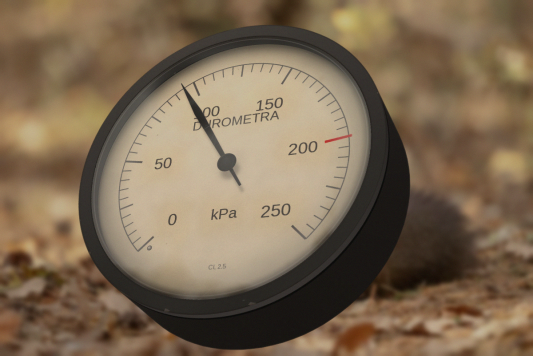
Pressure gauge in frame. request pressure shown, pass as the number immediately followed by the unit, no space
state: 95kPa
